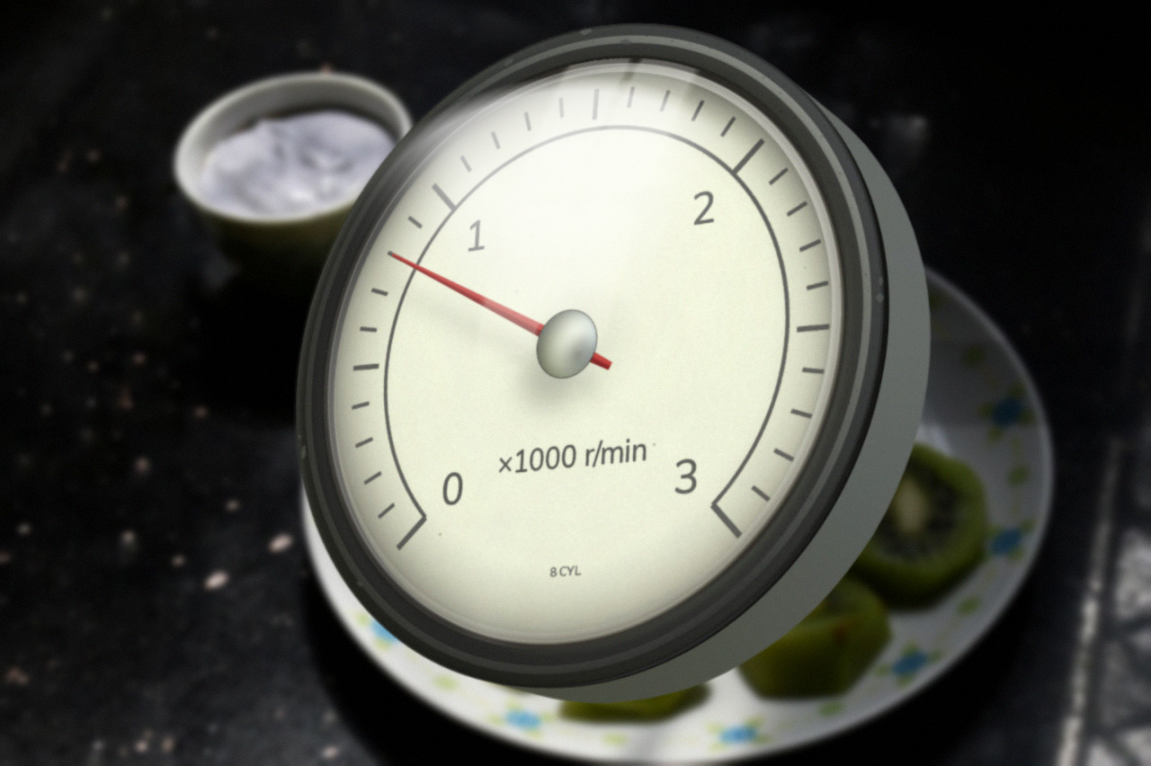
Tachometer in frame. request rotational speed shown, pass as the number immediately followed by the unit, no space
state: 800rpm
